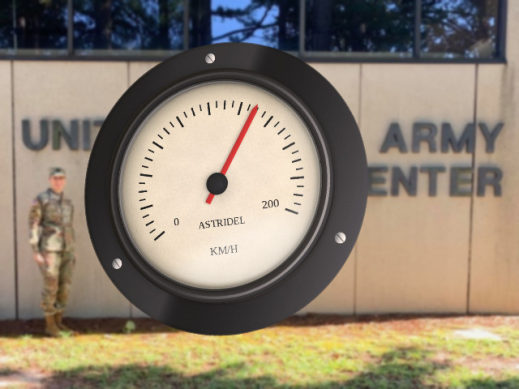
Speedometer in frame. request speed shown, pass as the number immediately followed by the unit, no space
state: 130km/h
